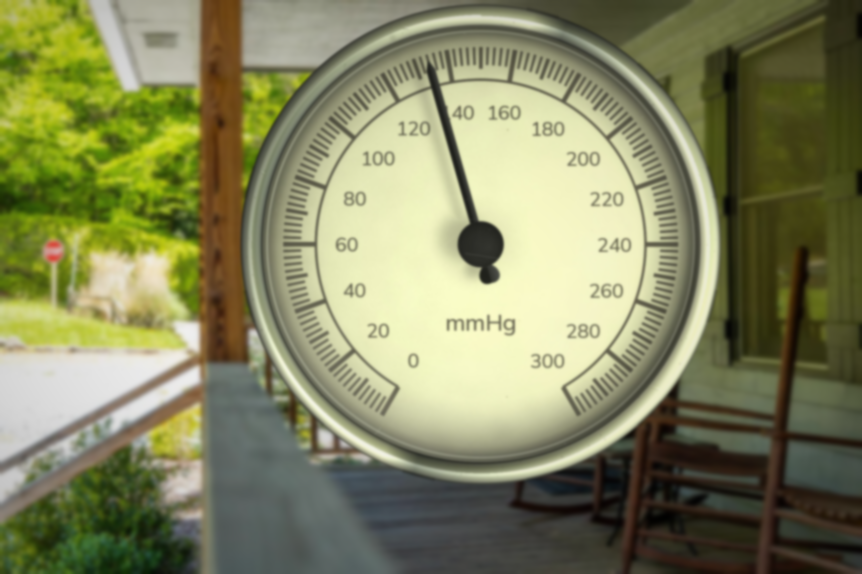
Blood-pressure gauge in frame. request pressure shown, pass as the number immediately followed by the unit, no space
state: 134mmHg
